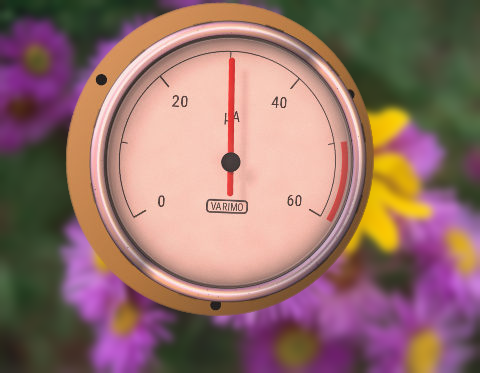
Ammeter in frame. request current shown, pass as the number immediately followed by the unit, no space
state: 30µA
